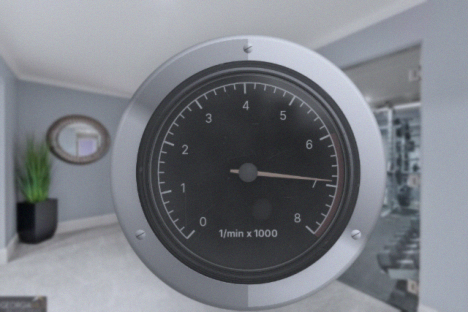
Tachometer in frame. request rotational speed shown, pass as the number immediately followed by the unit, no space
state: 6900rpm
